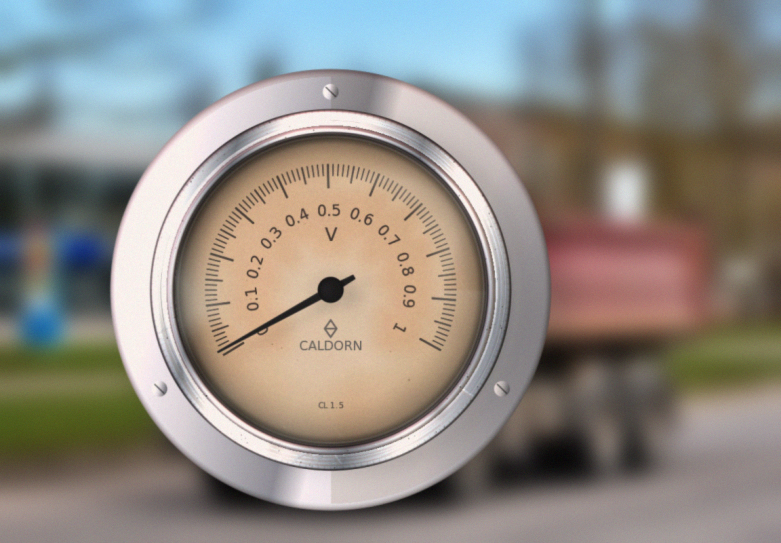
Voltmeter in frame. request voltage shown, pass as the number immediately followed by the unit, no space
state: 0.01V
